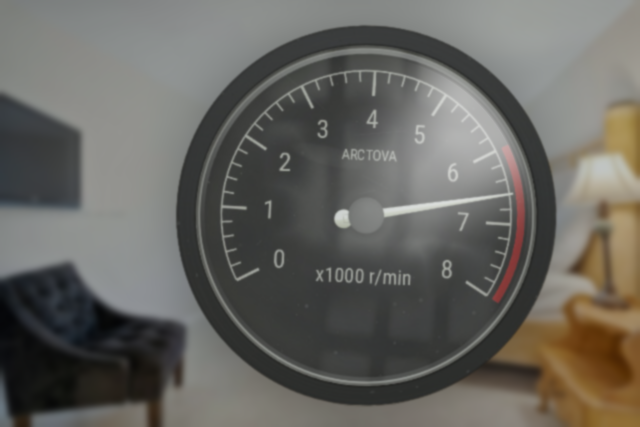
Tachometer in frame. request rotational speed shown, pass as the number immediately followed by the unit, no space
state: 6600rpm
